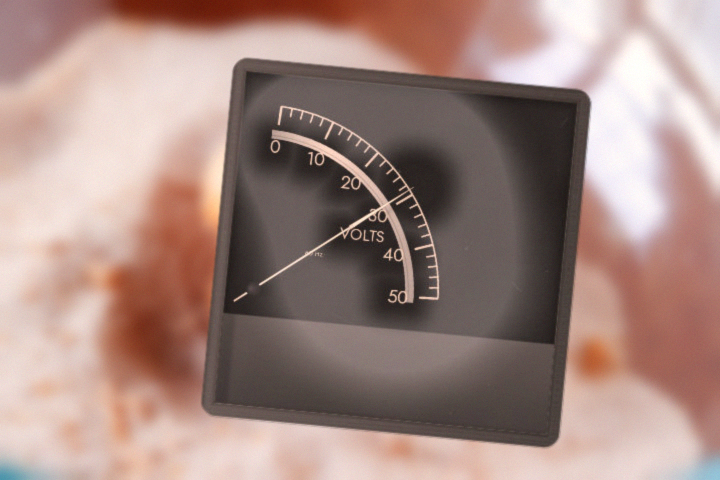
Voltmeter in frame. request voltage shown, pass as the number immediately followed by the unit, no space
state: 29V
